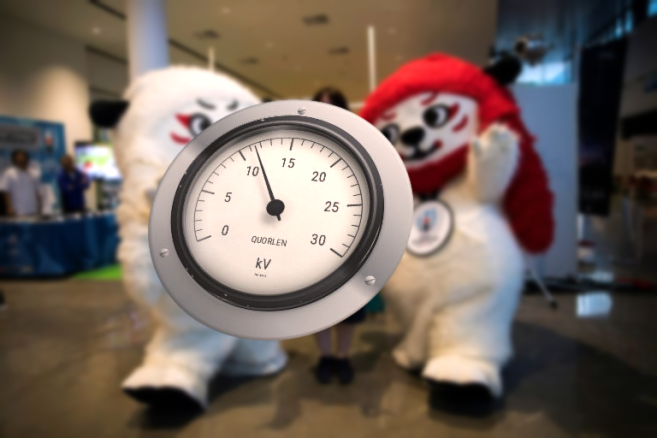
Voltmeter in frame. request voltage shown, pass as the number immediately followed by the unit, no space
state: 11.5kV
